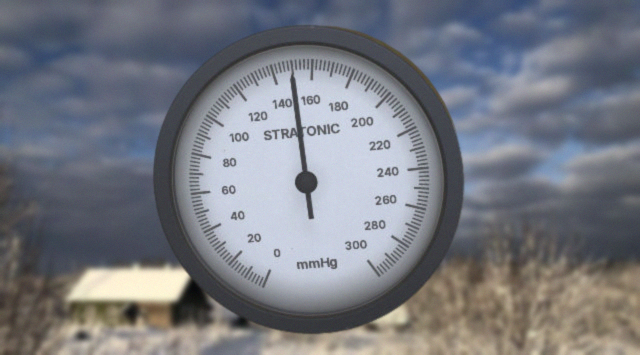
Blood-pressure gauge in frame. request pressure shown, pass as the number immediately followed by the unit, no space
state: 150mmHg
